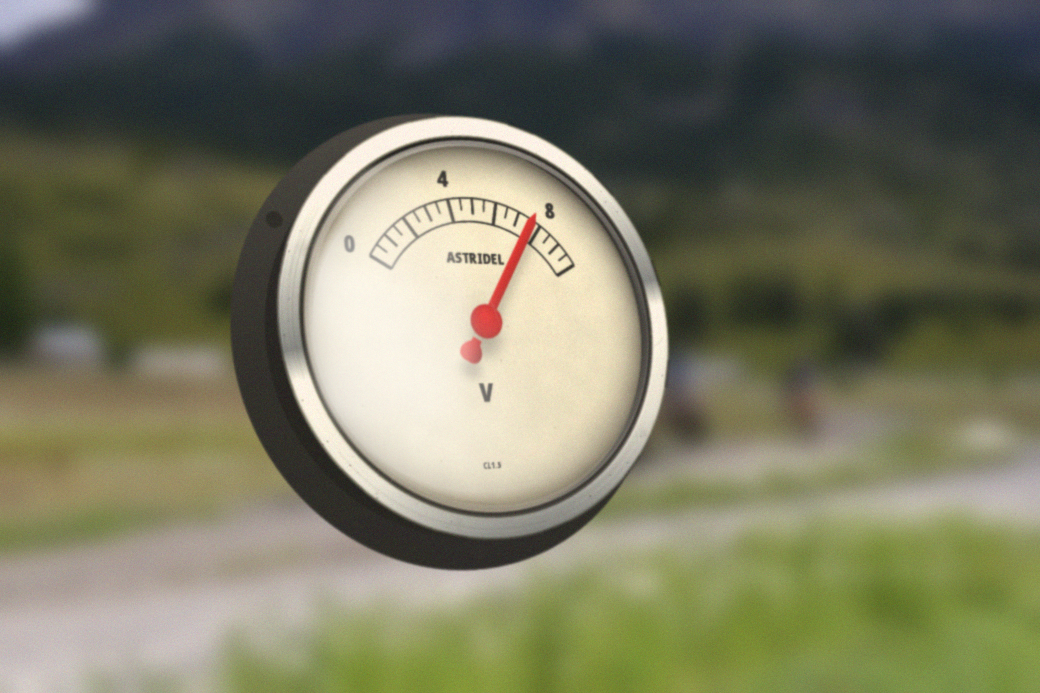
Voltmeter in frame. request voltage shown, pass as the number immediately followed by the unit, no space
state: 7.5V
